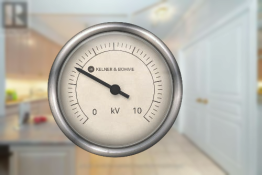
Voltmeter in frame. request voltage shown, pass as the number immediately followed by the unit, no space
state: 2.8kV
